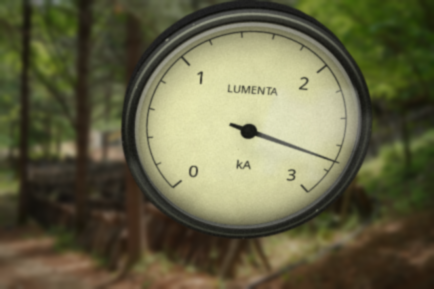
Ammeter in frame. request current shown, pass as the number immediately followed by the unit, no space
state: 2.7kA
